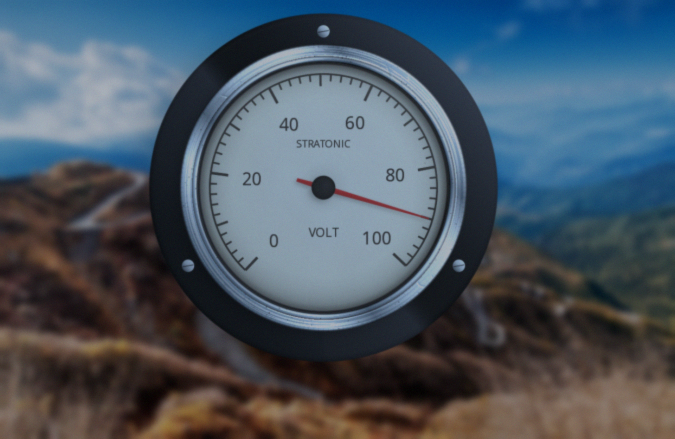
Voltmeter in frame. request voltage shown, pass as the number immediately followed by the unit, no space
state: 90V
